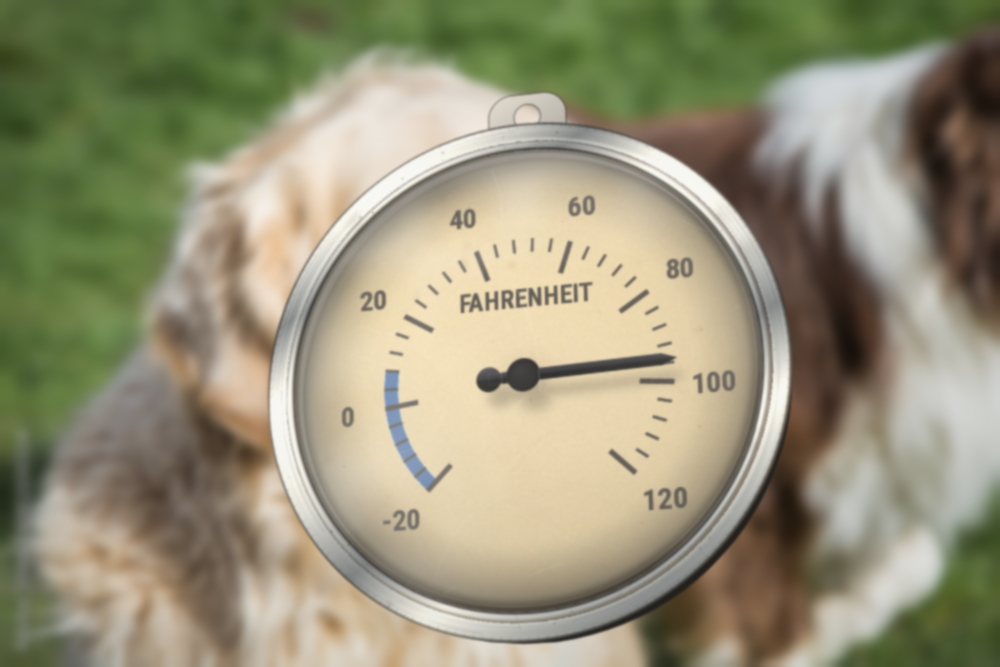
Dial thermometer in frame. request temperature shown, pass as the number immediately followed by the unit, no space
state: 96°F
